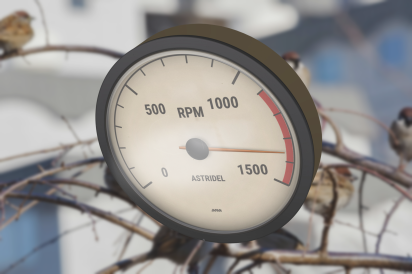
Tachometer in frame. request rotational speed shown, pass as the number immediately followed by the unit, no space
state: 1350rpm
